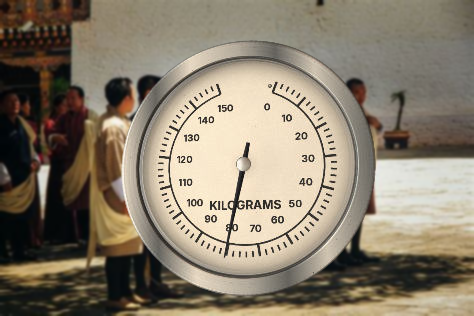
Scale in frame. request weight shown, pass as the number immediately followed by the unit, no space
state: 80kg
